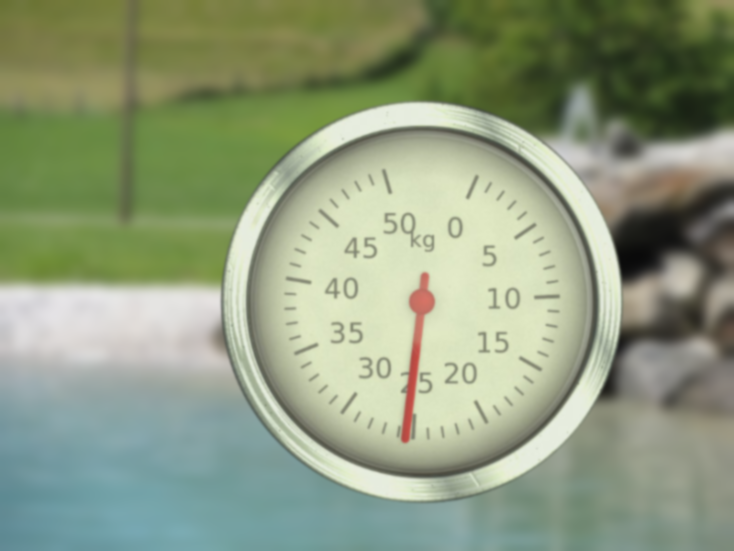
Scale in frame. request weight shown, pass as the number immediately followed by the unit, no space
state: 25.5kg
